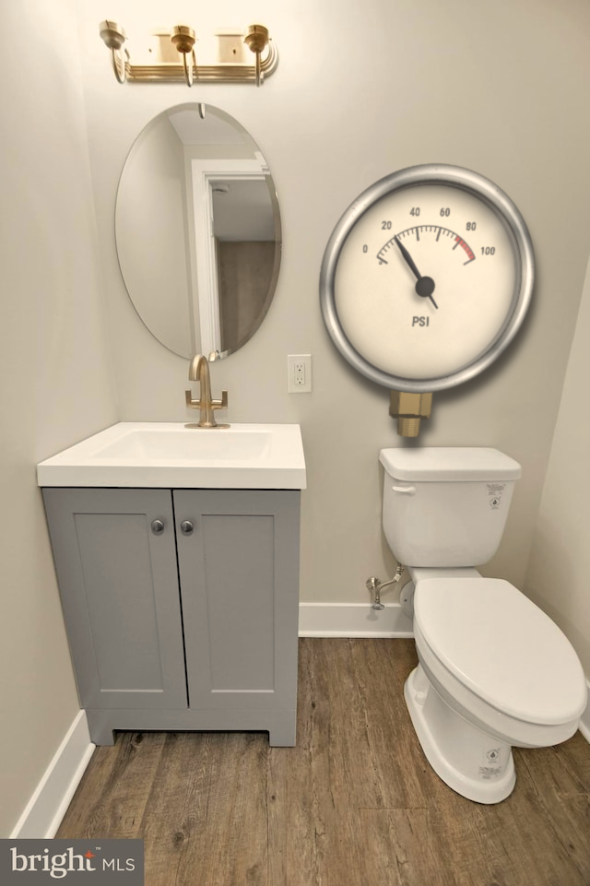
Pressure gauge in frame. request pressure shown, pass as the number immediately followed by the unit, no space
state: 20psi
